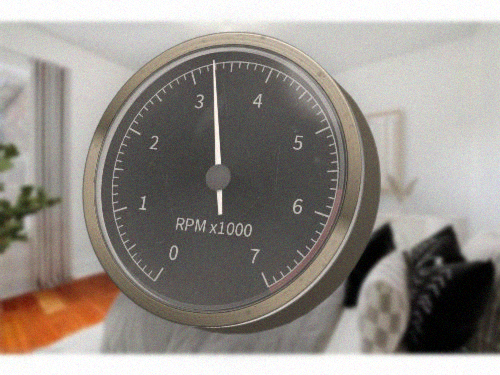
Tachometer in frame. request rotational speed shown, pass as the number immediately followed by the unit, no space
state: 3300rpm
